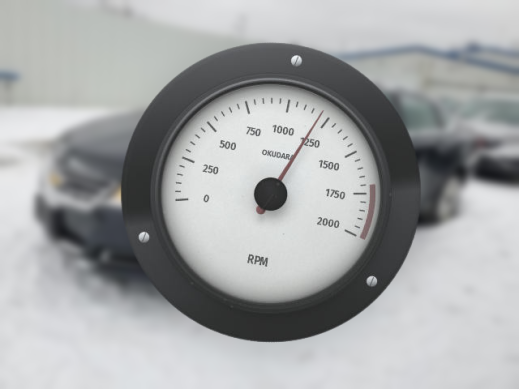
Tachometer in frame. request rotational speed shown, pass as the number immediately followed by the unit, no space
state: 1200rpm
